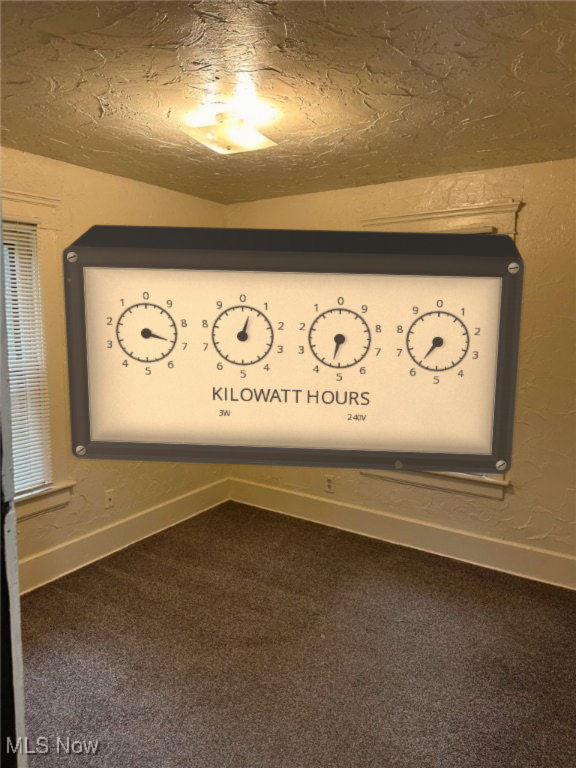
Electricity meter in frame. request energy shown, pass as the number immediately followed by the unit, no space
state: 7046kWh
